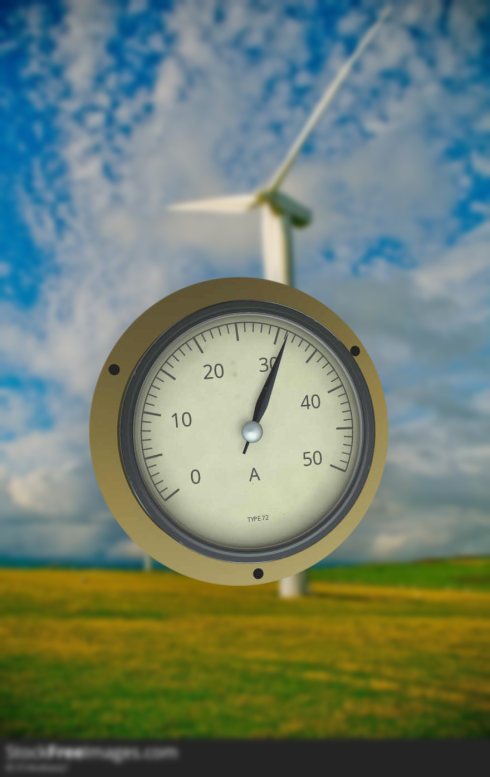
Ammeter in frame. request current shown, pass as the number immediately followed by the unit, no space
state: 31A
